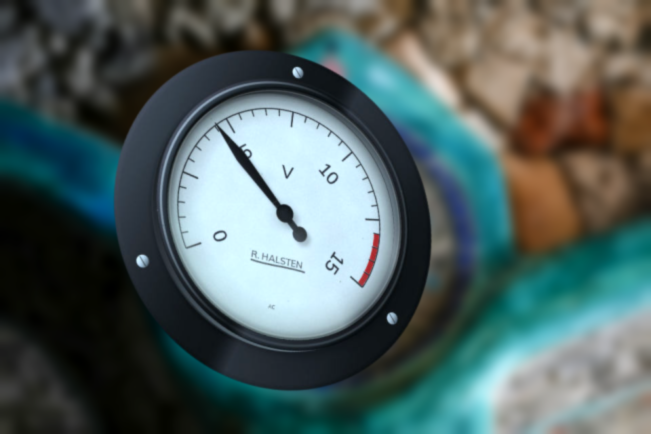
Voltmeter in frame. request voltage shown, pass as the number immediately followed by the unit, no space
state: 4.5V
